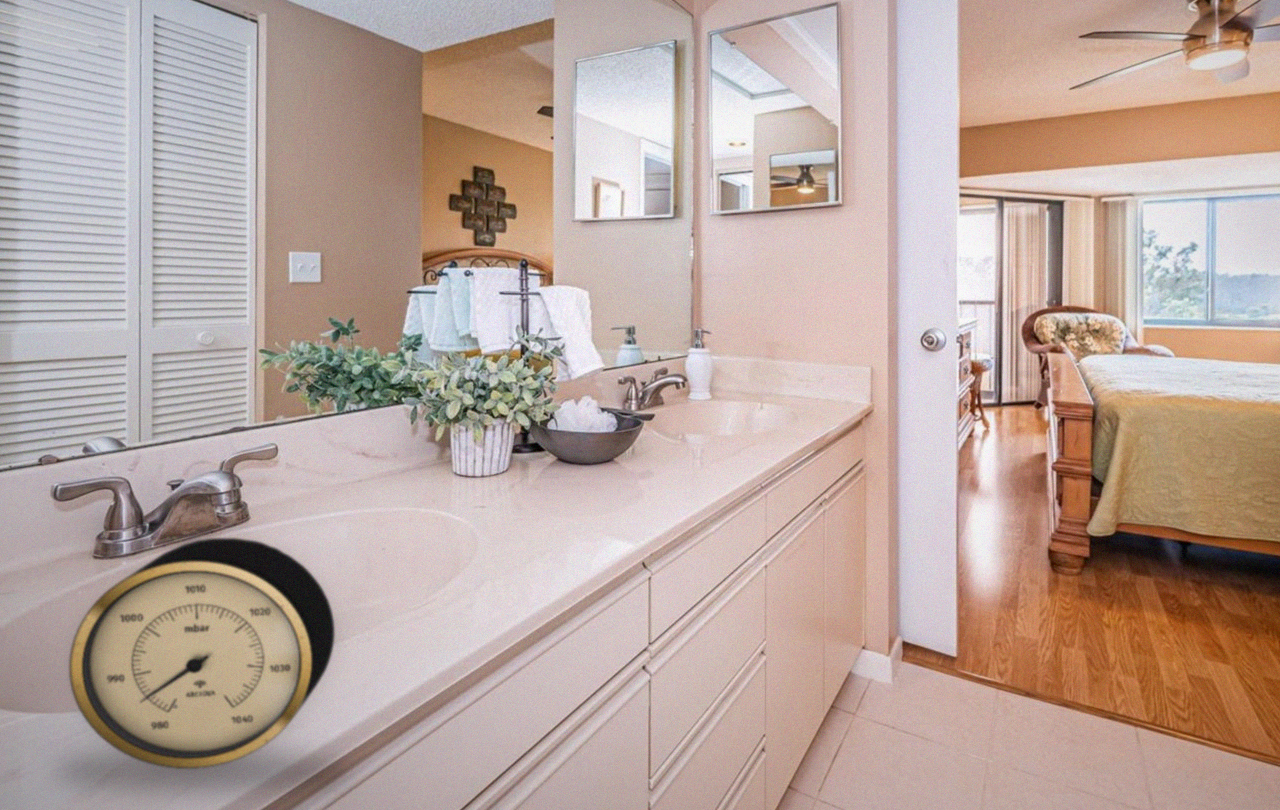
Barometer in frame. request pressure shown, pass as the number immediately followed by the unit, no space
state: 985mbar
